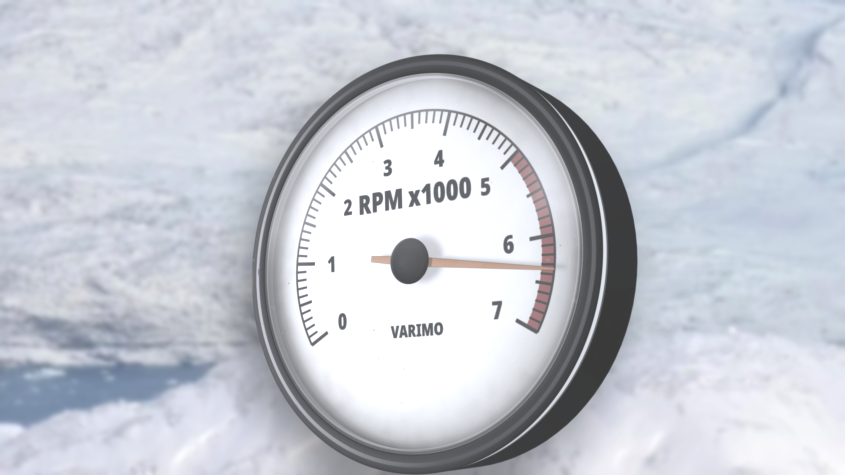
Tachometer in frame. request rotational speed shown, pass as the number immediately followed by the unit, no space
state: 6350rpm
